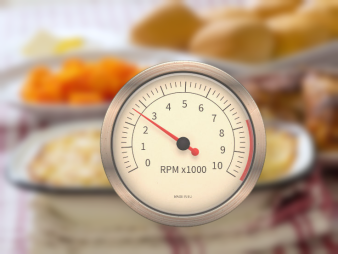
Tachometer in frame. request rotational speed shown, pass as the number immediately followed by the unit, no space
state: 2600rpm
